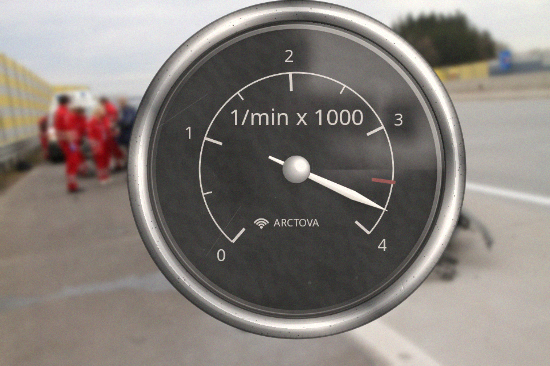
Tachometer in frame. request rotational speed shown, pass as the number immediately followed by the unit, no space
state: 3750rpm
